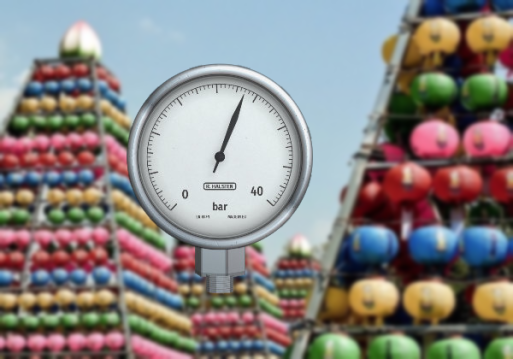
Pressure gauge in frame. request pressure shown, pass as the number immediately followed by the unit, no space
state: 23.5bar
